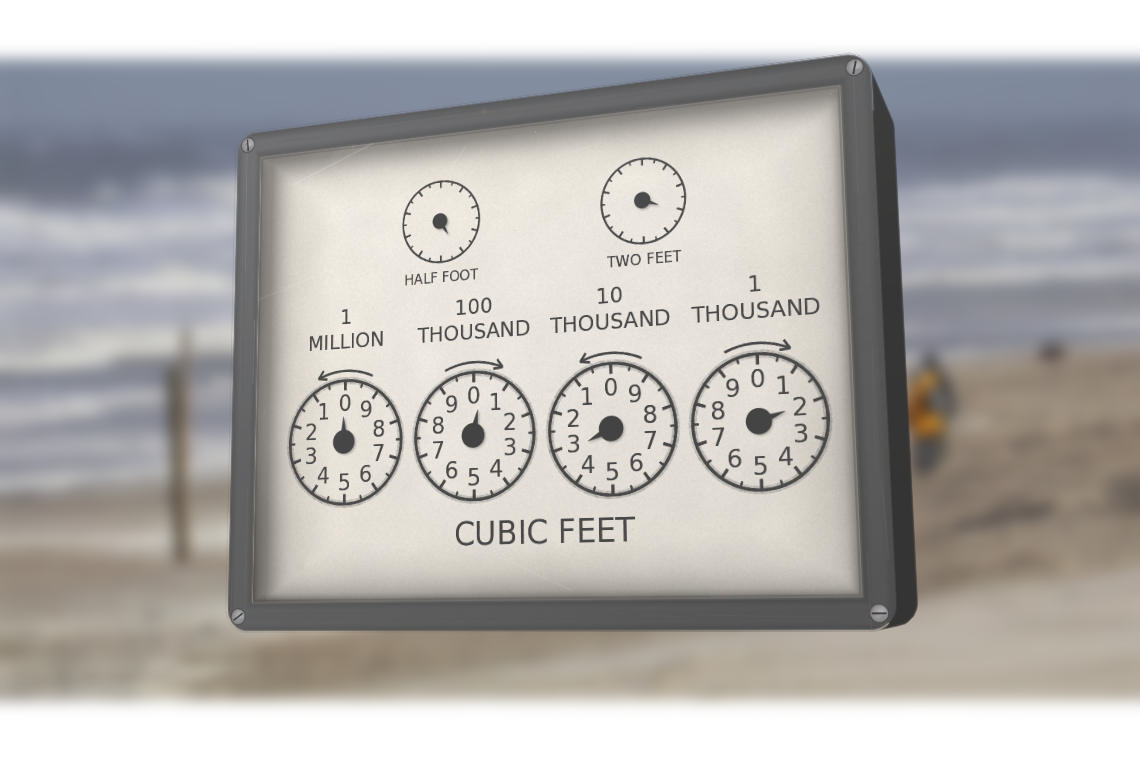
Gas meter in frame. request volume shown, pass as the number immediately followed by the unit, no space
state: 3200ft³
